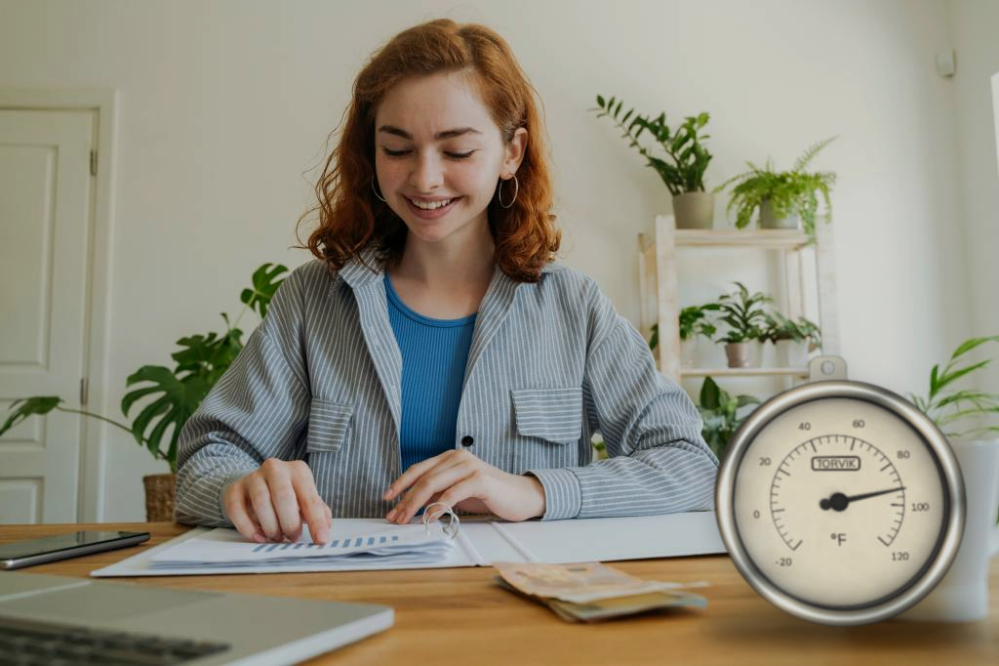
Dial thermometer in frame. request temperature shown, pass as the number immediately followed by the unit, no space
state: 92°F
